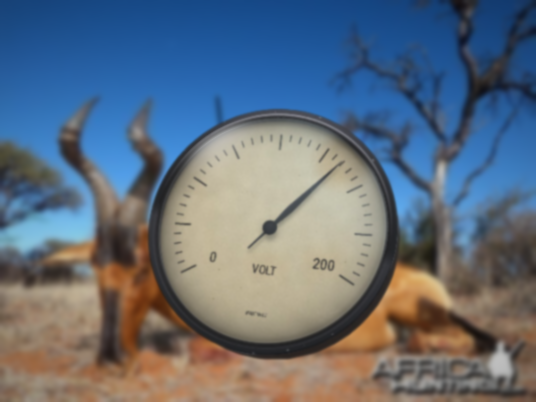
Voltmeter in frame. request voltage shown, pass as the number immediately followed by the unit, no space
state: 135V
